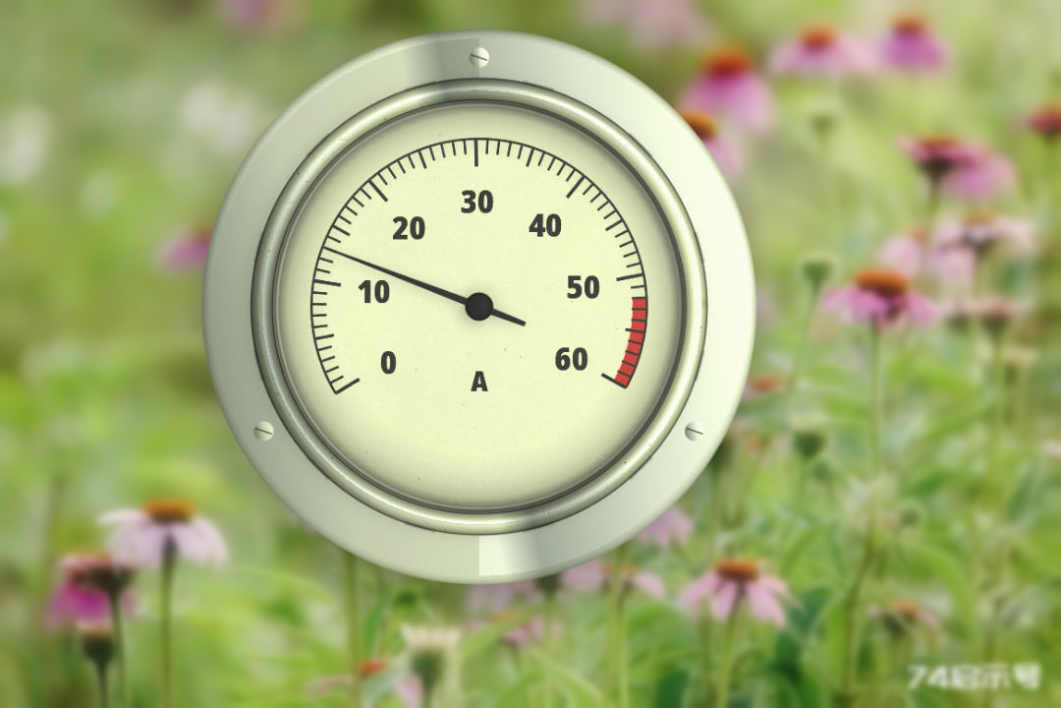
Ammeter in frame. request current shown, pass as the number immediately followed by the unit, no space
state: 13A
